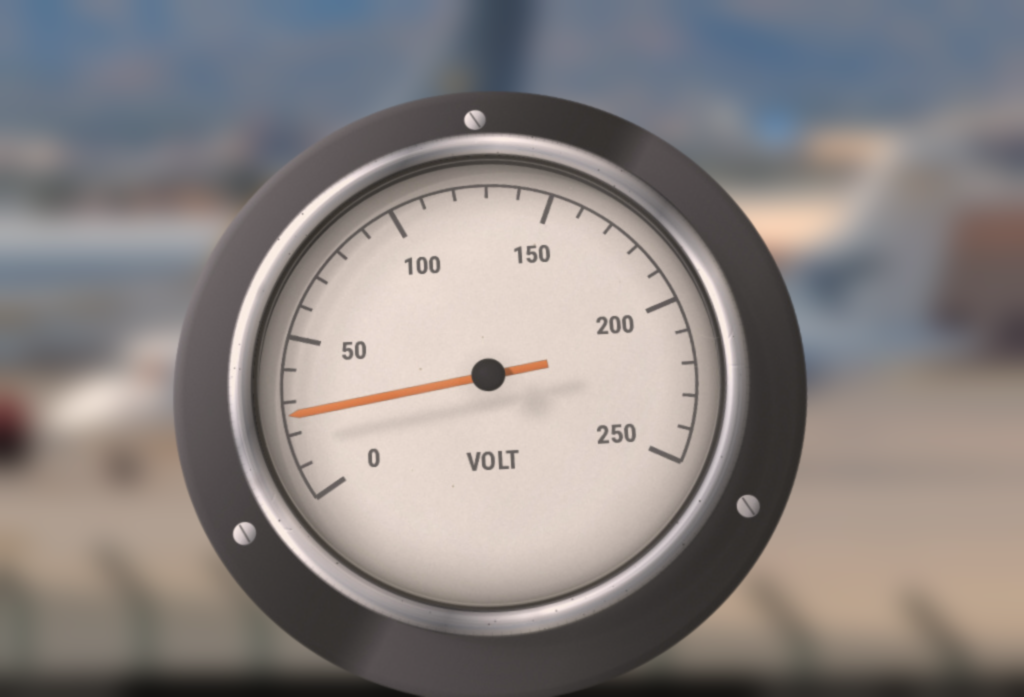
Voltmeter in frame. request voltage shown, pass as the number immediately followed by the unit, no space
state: 25V
